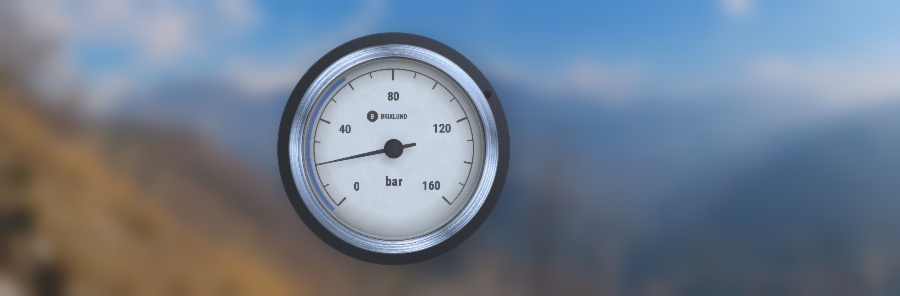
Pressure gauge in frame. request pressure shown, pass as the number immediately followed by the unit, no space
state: 20bar
